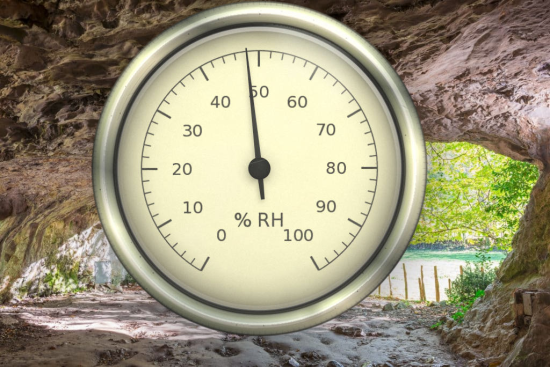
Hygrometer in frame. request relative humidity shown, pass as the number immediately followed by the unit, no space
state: 48%
